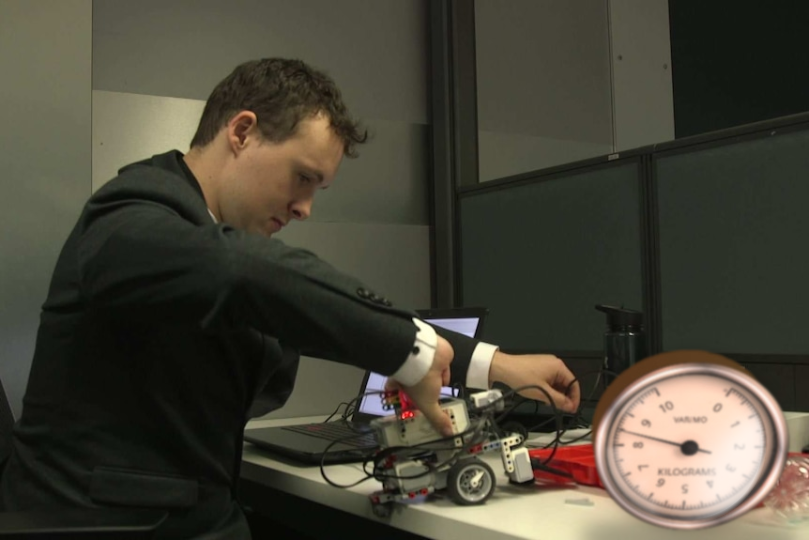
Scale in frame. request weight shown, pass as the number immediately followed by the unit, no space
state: 8.5kg
